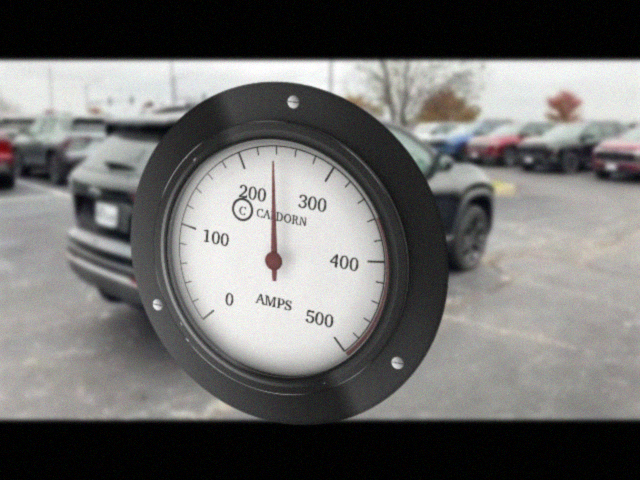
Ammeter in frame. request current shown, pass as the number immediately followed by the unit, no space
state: 240A
